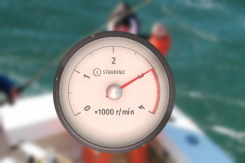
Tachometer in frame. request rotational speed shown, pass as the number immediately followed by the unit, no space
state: 3000rpm
